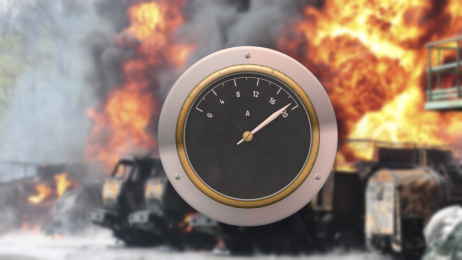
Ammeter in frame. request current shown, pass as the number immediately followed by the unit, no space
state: 19A
